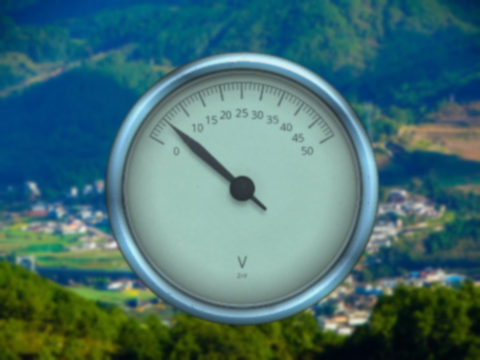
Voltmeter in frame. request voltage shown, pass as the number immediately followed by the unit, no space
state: 5V
